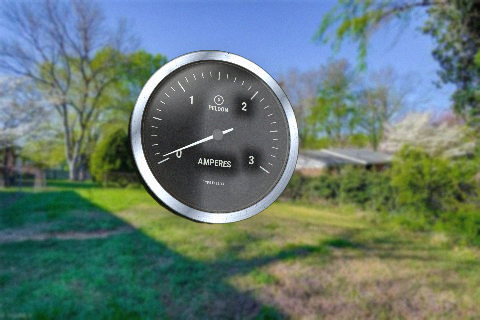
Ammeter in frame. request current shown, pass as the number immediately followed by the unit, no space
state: 0.05A
